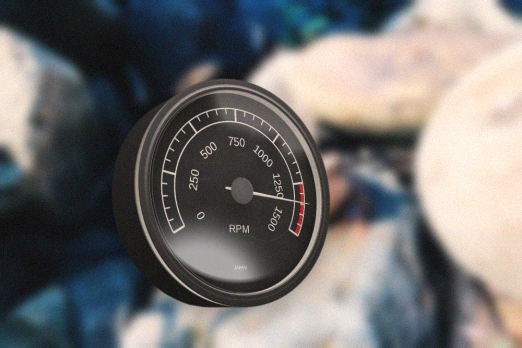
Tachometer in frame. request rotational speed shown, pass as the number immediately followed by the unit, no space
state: 1350rpm
